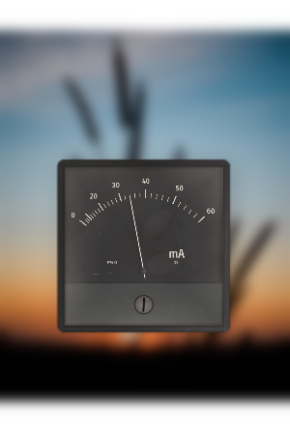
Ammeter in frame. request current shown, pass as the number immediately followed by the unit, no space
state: 34mA
